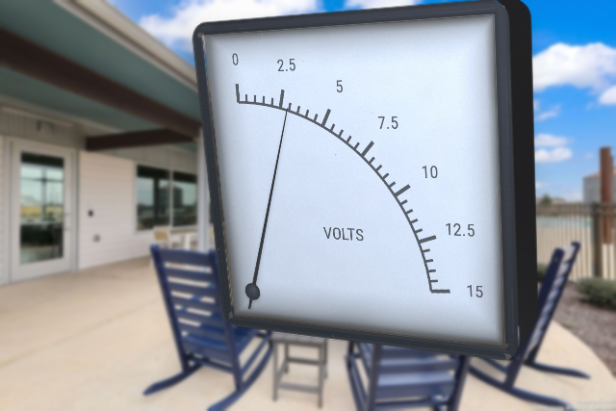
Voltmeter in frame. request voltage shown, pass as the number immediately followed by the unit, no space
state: 3V
